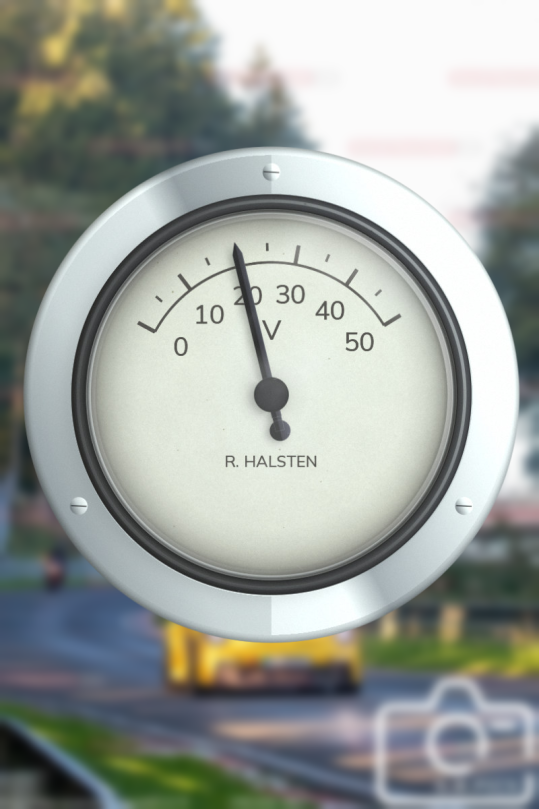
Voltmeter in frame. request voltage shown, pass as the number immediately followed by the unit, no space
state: 20V
